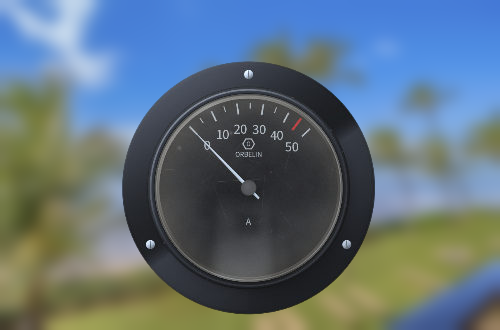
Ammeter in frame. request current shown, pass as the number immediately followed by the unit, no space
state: 0A
